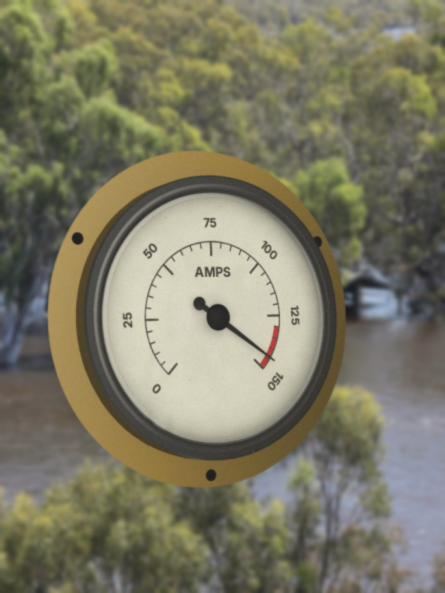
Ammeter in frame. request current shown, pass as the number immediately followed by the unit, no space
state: 145A
